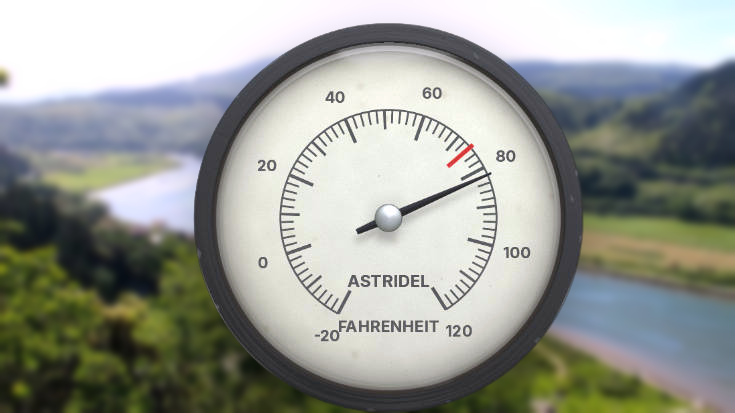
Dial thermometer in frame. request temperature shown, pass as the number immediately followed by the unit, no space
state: 82°F
